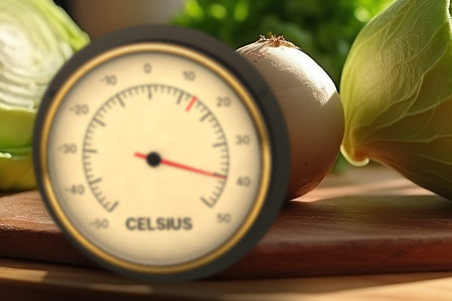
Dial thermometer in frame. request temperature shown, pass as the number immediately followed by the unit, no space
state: 40°C
